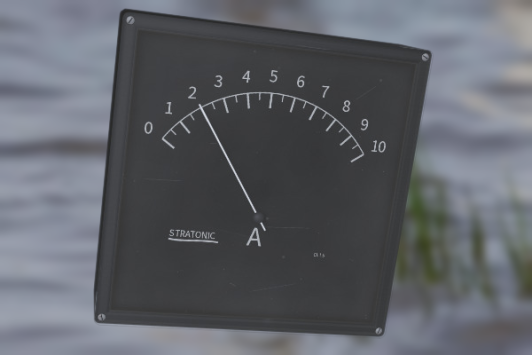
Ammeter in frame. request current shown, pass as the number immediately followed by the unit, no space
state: 2A
